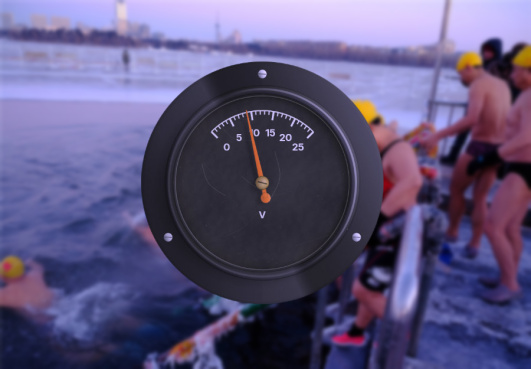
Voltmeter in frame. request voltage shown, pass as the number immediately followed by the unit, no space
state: 9V
